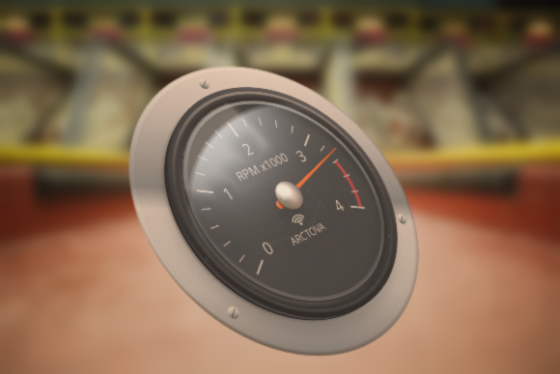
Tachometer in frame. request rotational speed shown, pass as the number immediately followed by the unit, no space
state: 3300rpm
